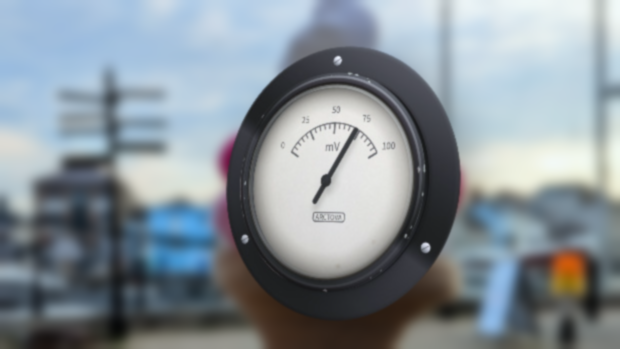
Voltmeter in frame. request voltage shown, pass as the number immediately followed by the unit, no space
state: 75mV
